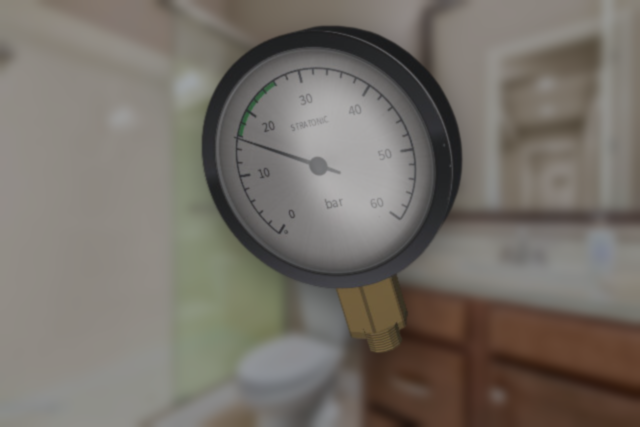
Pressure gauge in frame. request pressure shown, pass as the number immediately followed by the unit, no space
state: 16bar
